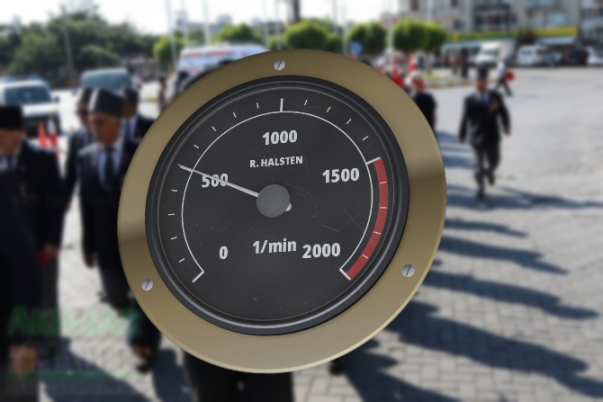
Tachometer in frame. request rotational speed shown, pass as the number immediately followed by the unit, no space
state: 500rpm
